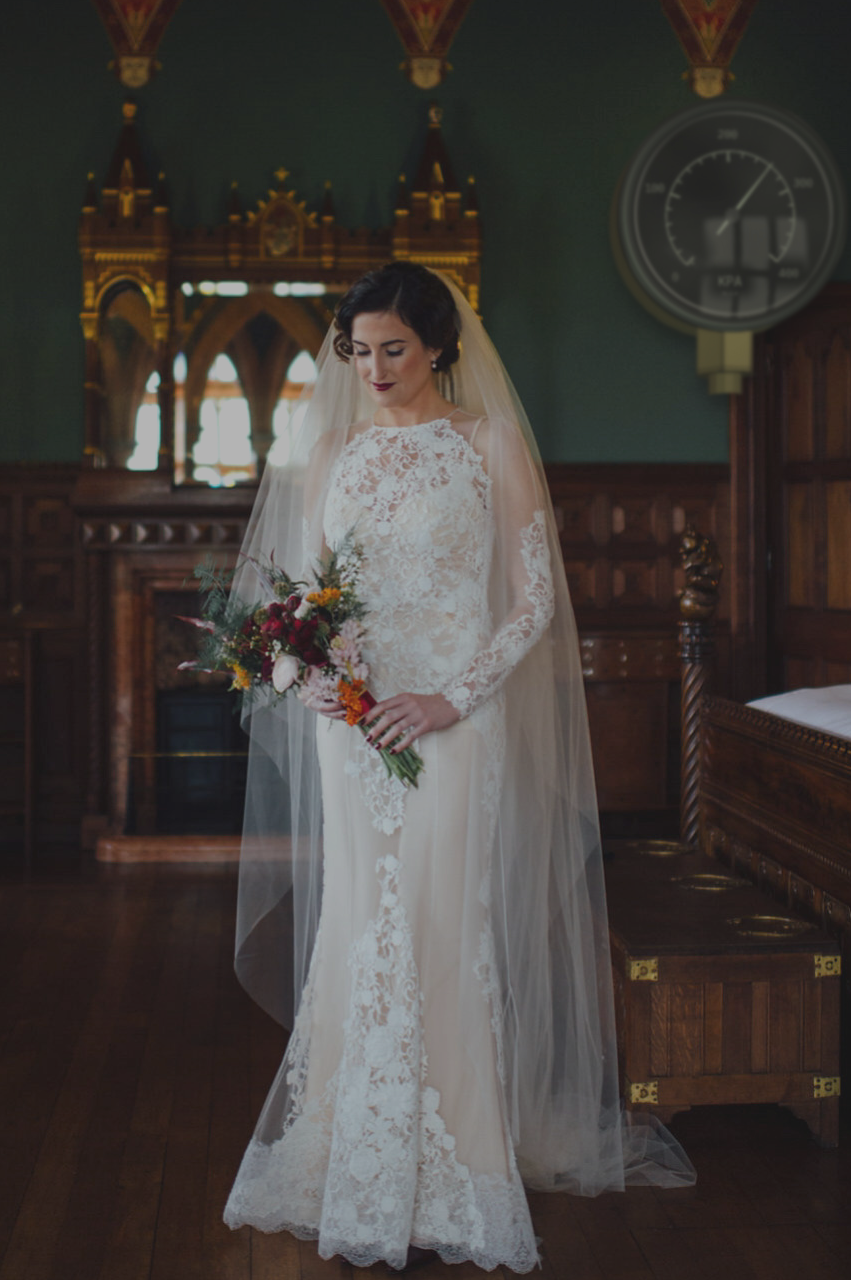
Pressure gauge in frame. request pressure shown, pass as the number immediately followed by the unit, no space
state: 260kPa
